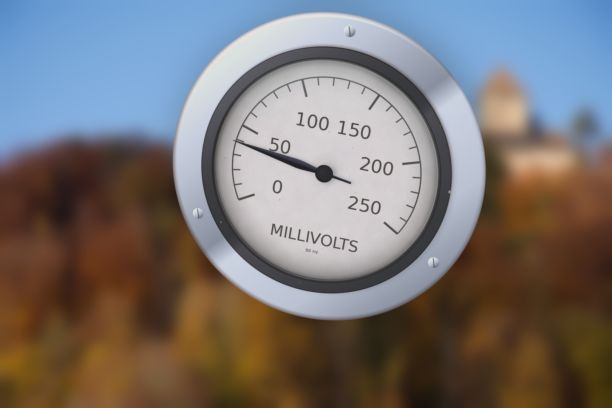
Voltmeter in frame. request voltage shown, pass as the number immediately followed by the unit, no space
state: 40mV
